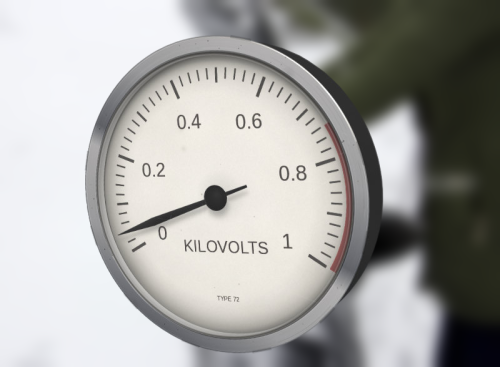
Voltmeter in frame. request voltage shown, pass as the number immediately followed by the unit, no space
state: 0.04kV
